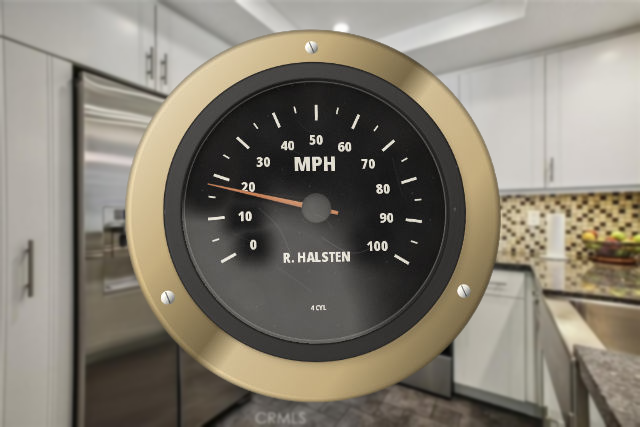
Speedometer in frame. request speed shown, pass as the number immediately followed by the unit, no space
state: 17.5mph
